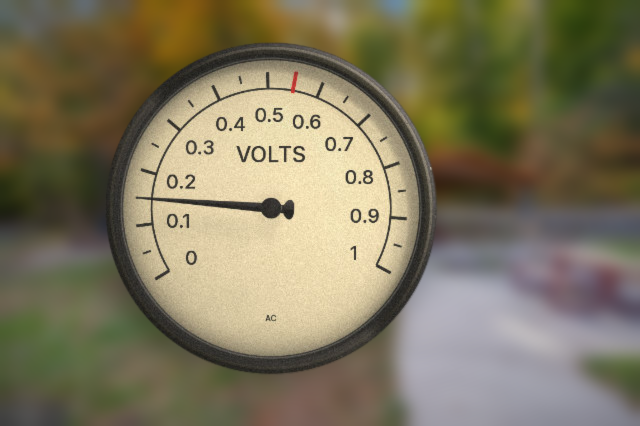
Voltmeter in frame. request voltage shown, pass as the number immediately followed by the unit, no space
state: 0.15V
